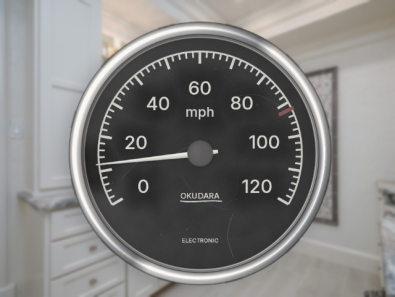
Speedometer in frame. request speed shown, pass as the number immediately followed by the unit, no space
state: 12mph
